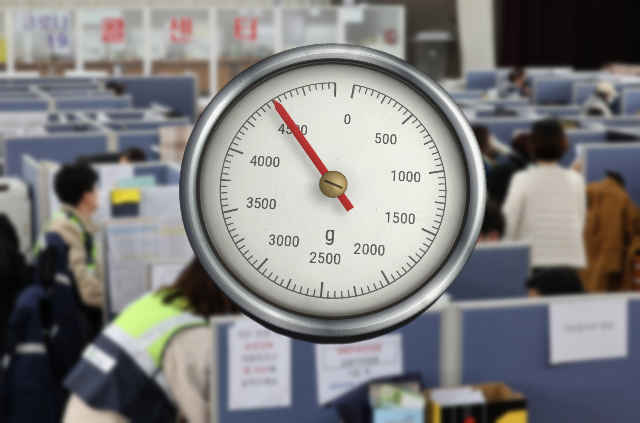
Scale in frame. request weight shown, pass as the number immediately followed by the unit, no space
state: 4500g
